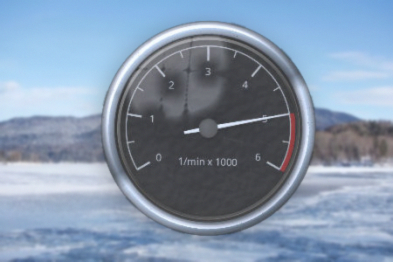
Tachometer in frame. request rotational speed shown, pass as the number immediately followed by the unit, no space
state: 5000rpm
